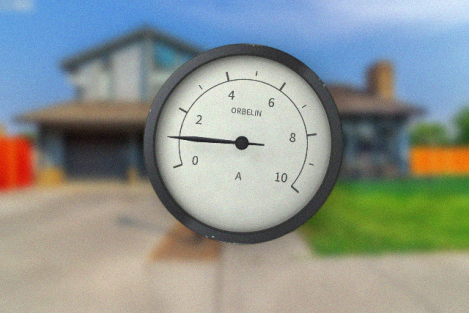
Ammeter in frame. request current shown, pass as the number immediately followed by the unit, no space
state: 1A
